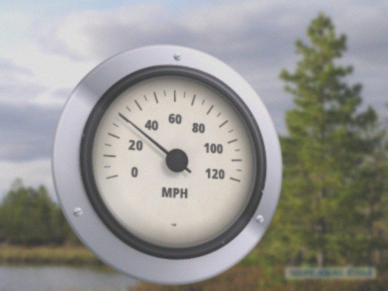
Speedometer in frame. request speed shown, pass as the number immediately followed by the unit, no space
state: 30mph
